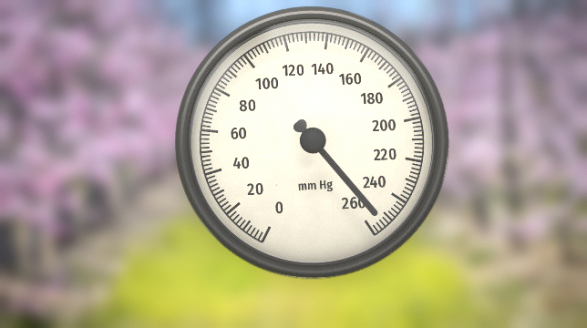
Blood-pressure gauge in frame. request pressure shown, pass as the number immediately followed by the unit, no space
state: 254mmHg
